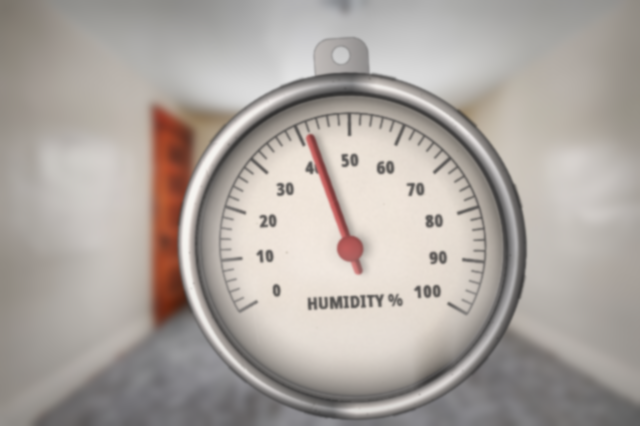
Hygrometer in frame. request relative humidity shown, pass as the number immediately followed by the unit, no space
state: 42%
